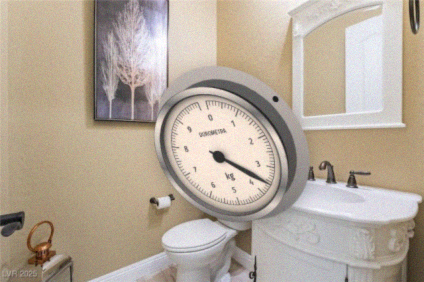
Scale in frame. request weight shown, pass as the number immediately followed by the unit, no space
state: 3.5kg
